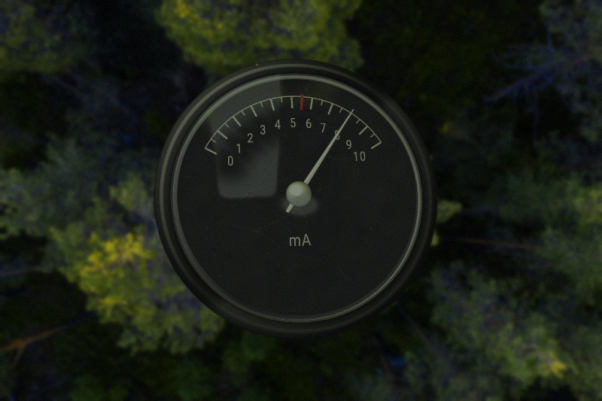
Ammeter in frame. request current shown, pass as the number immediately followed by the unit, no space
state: 8mA
